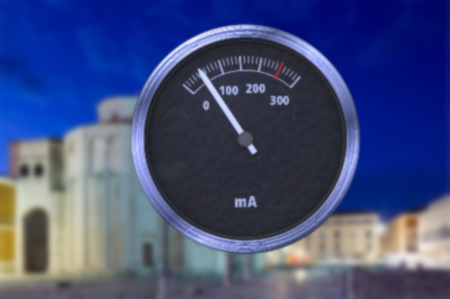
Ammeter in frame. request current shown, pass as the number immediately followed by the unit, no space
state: 50mA
